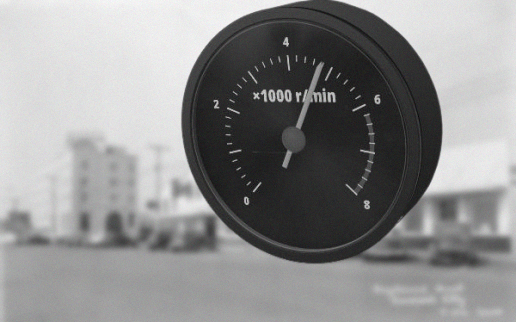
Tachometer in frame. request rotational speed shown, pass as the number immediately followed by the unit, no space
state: 4800rpm
